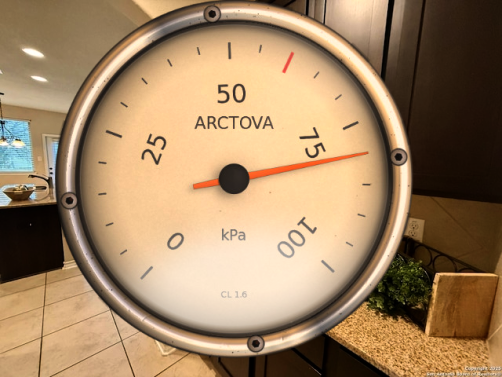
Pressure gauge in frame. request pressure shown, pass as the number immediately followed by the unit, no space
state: 80kPa
